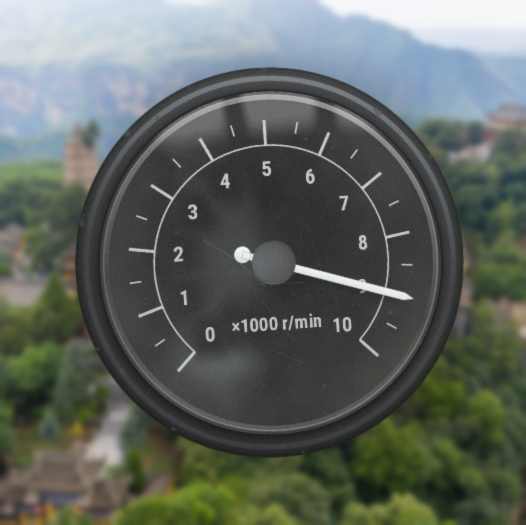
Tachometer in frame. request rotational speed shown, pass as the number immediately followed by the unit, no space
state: 9000rpm
